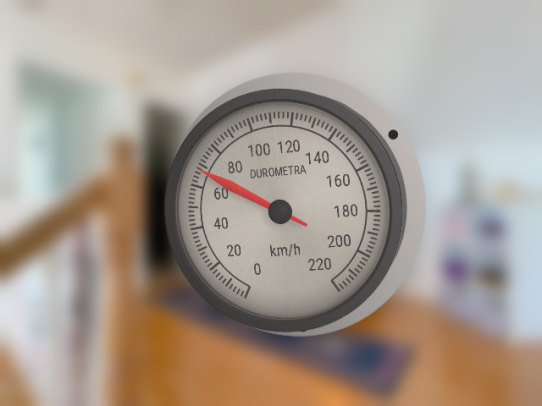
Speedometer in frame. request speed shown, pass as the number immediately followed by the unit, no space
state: 68km/h
